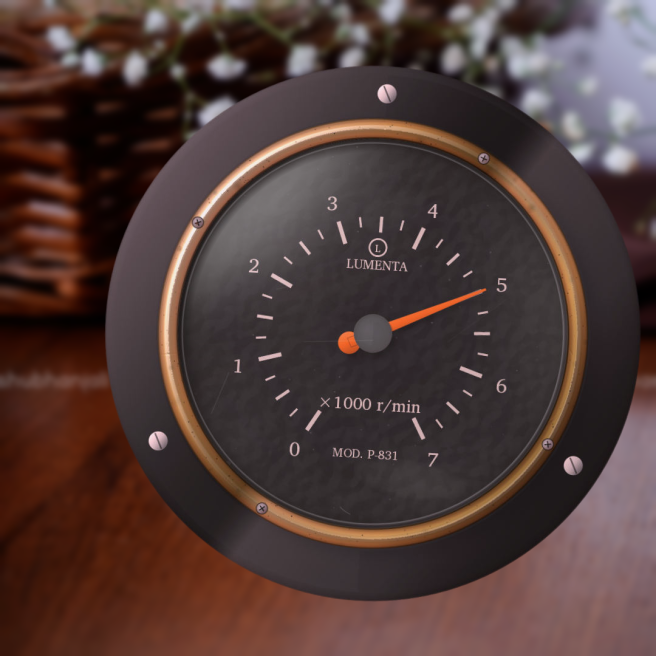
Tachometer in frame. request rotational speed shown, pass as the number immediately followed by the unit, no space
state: 5000rpm
